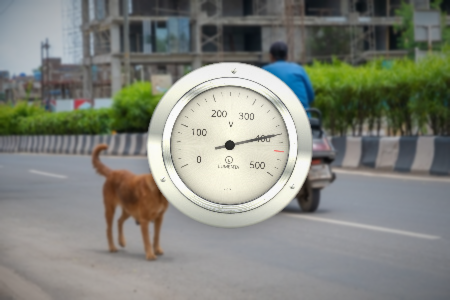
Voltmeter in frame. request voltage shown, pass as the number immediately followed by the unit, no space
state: 400V
